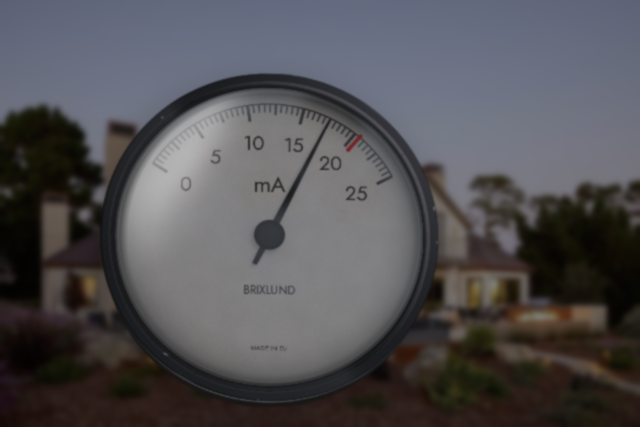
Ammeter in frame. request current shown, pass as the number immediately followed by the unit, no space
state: 17.5mA
